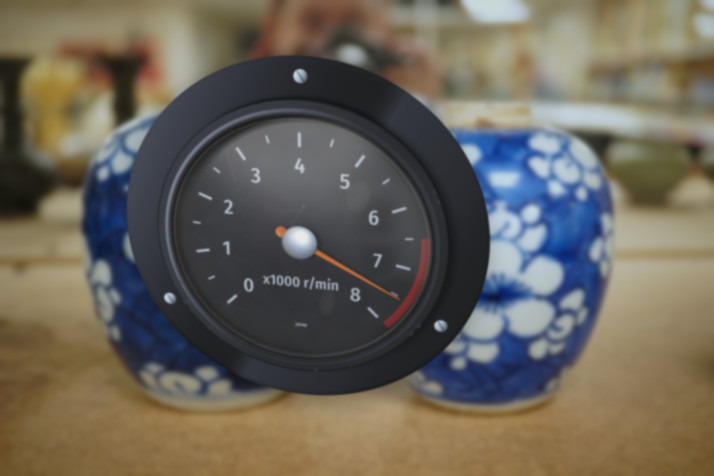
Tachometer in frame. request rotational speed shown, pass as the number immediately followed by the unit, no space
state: 7500rpm
